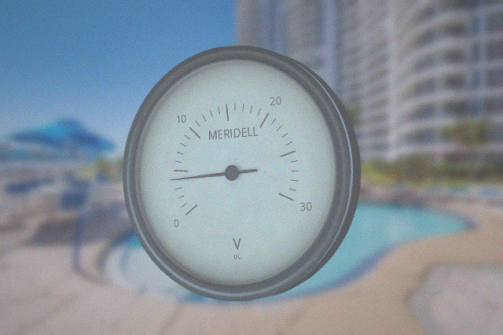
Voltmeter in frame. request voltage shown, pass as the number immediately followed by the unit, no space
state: 4V
